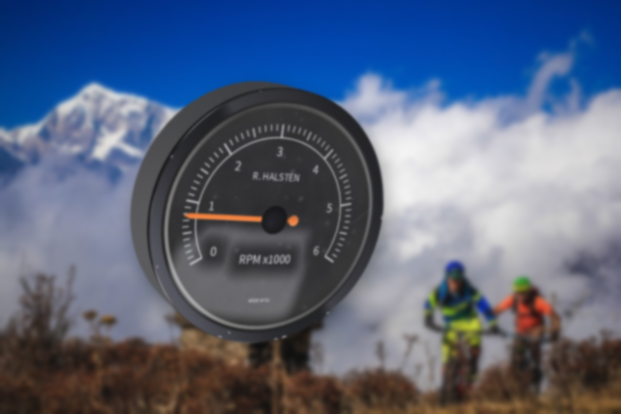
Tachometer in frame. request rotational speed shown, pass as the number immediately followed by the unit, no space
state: 800rpm
